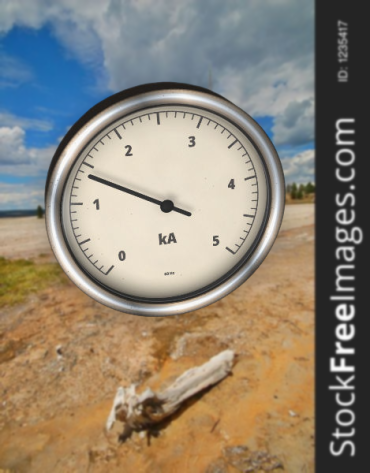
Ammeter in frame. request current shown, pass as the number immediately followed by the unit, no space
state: 1.4kA
